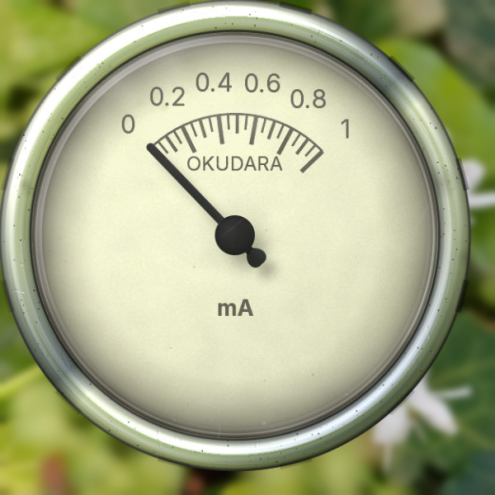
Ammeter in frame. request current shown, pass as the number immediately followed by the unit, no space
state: 0mA
